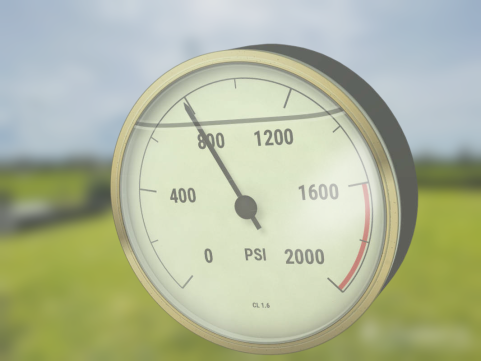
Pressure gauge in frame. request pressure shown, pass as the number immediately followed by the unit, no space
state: 800psi
